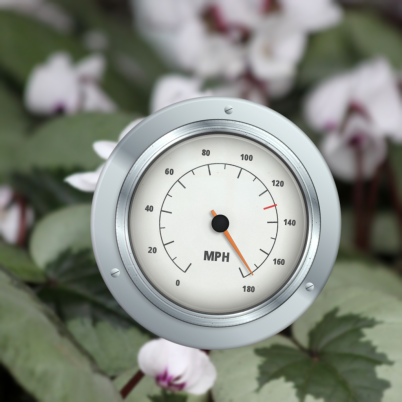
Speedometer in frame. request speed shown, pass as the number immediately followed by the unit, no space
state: 175mph
